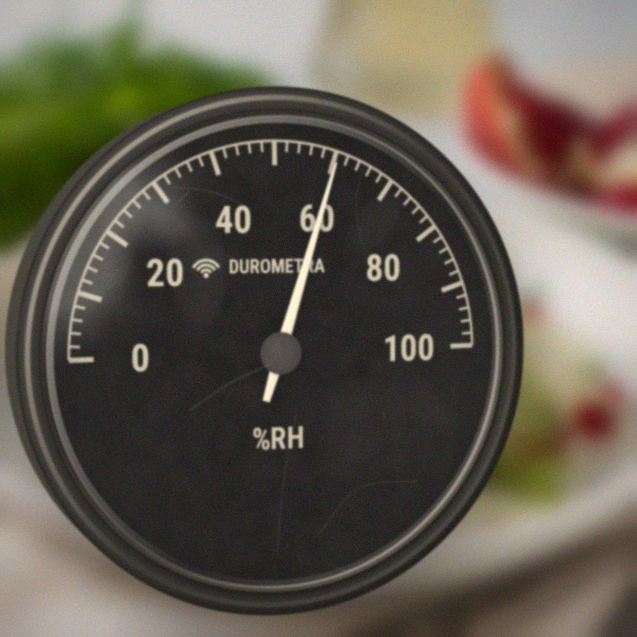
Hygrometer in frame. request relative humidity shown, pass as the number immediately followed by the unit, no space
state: 60%
